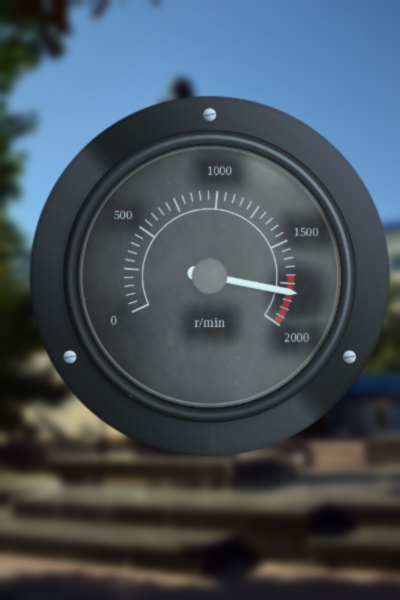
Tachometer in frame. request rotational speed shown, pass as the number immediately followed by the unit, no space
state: 1800rpm
